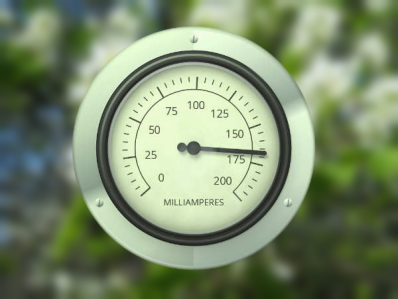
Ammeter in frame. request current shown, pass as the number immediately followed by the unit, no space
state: 167.5mA
